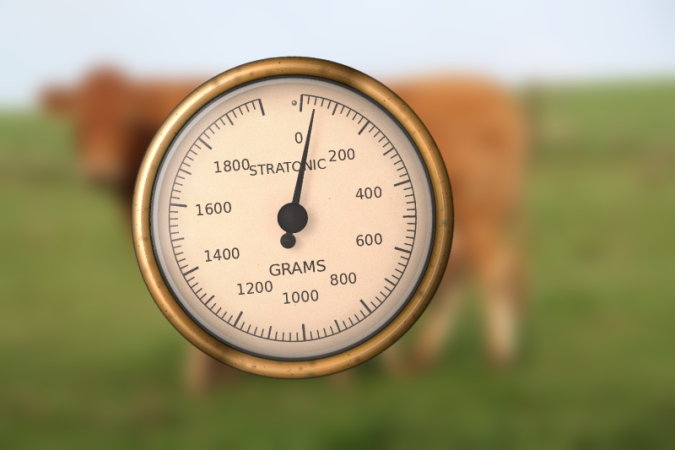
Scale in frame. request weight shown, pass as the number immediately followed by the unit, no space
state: 40g
